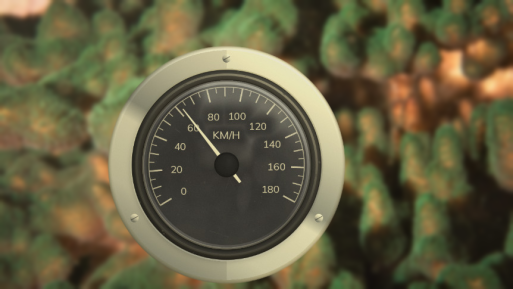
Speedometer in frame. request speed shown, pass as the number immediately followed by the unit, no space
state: 62.5km/h
